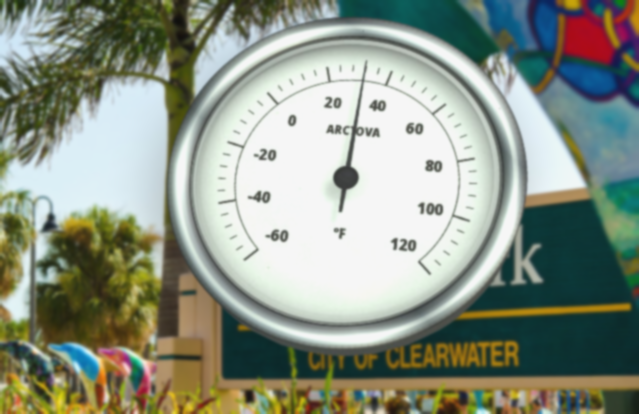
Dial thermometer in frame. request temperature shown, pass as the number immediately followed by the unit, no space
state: 32°F
